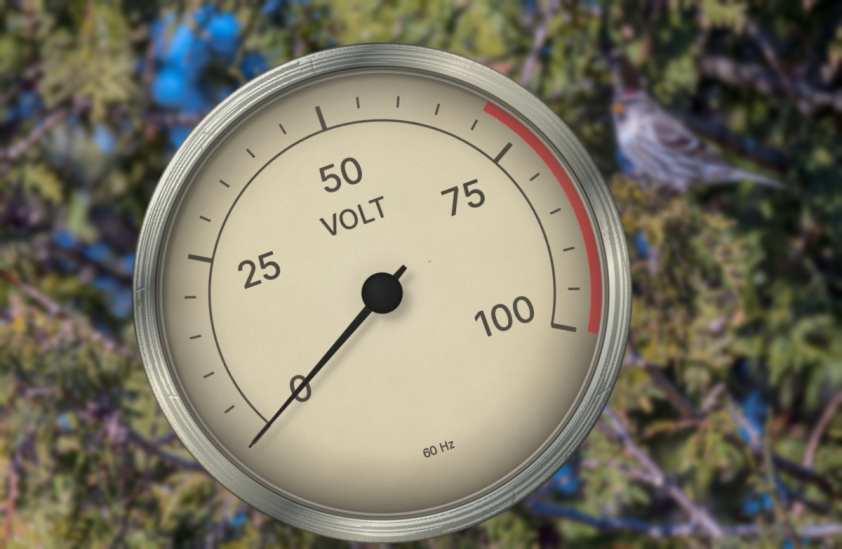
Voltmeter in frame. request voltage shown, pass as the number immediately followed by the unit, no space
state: 0V
